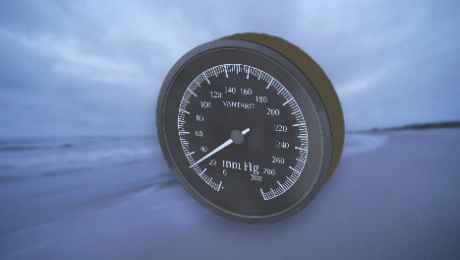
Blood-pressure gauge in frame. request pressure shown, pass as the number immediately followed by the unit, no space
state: 30mmHg
